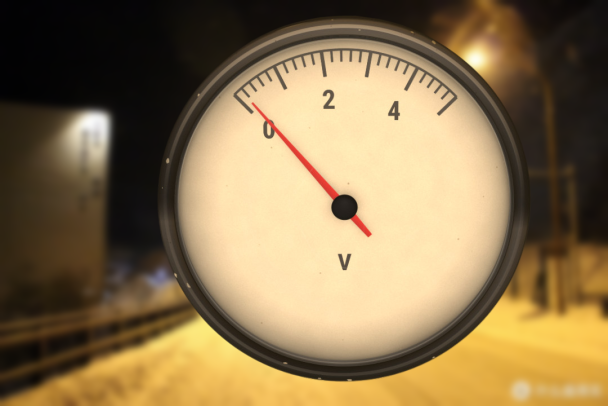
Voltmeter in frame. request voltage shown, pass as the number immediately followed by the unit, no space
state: 0.2V
